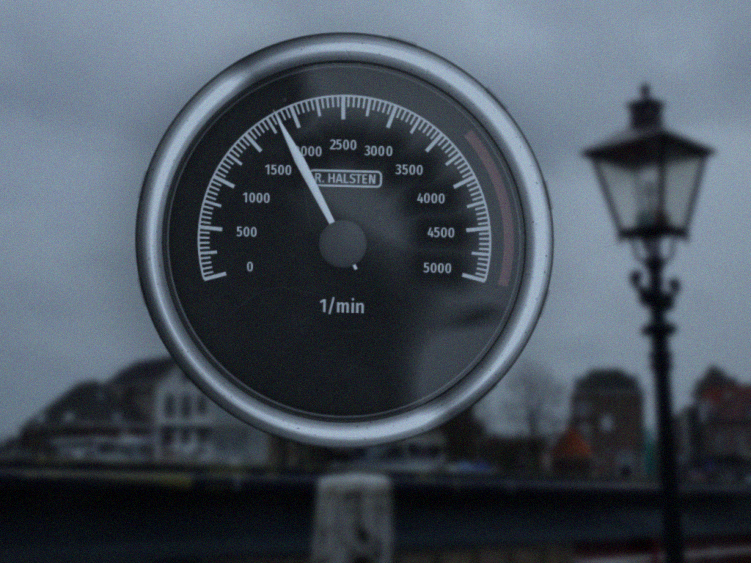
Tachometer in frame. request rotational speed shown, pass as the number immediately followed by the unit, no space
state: 1850rpm
